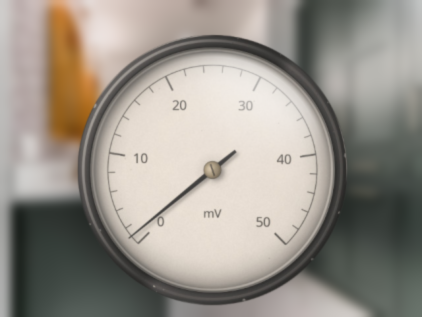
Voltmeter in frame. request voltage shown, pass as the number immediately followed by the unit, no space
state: 1mV
